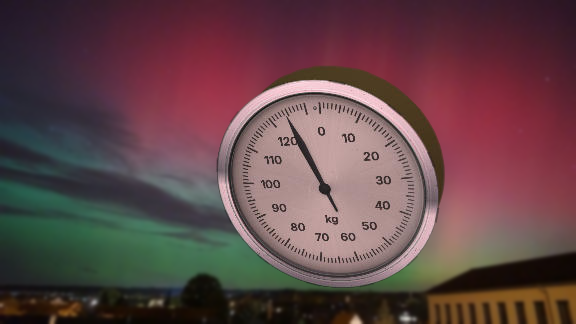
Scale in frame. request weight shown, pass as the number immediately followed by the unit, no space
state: 125kg
